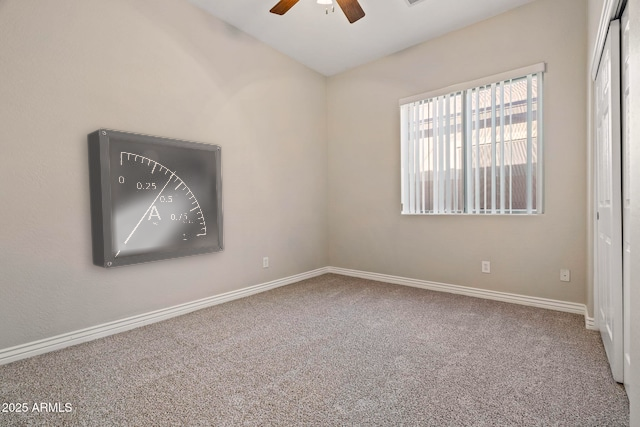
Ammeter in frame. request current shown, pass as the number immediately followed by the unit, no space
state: 0.4A
